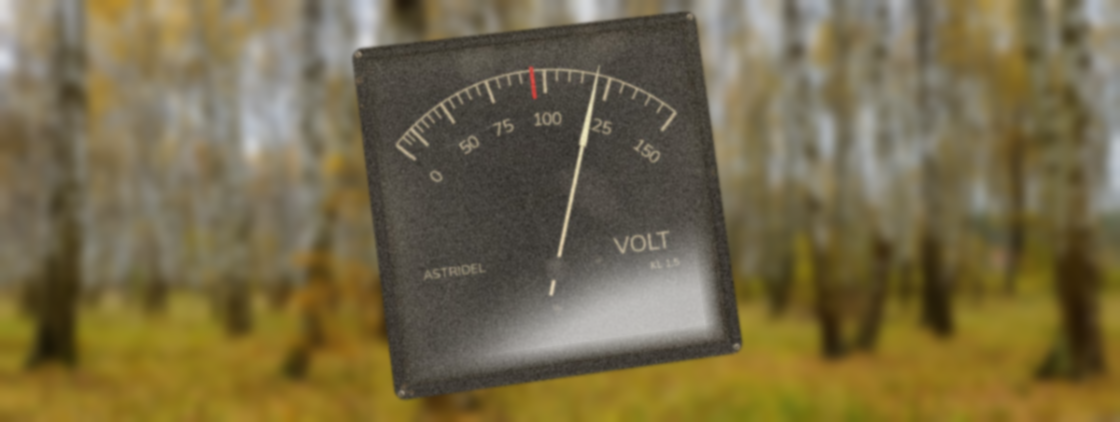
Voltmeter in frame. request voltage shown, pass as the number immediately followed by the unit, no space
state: 120V
